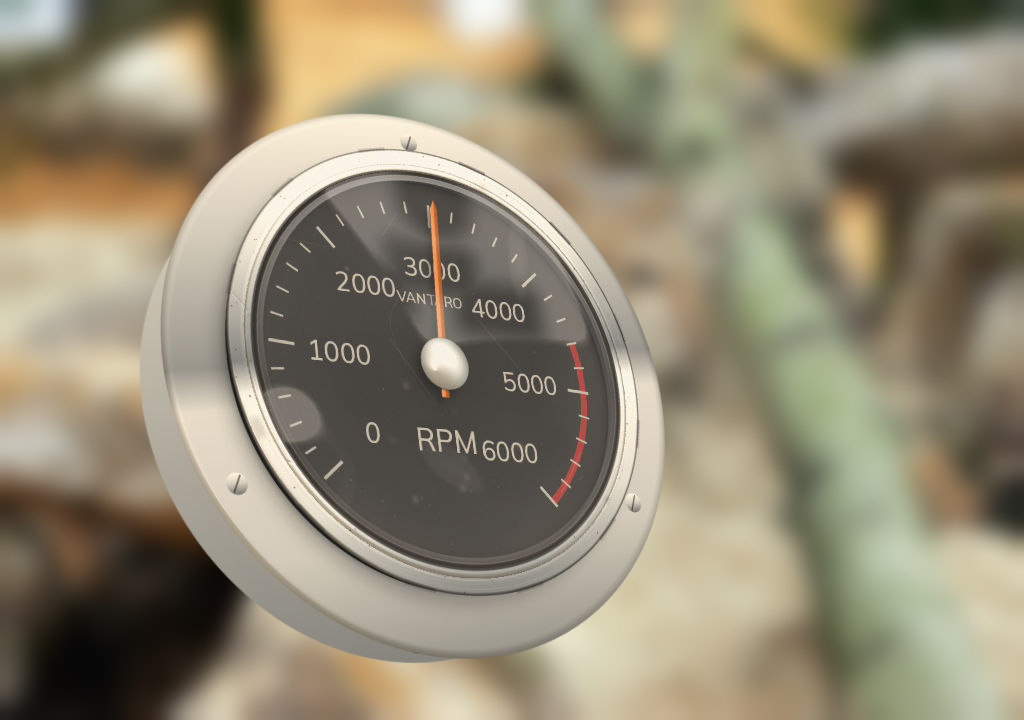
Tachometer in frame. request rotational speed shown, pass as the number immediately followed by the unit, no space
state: 3000rpm
